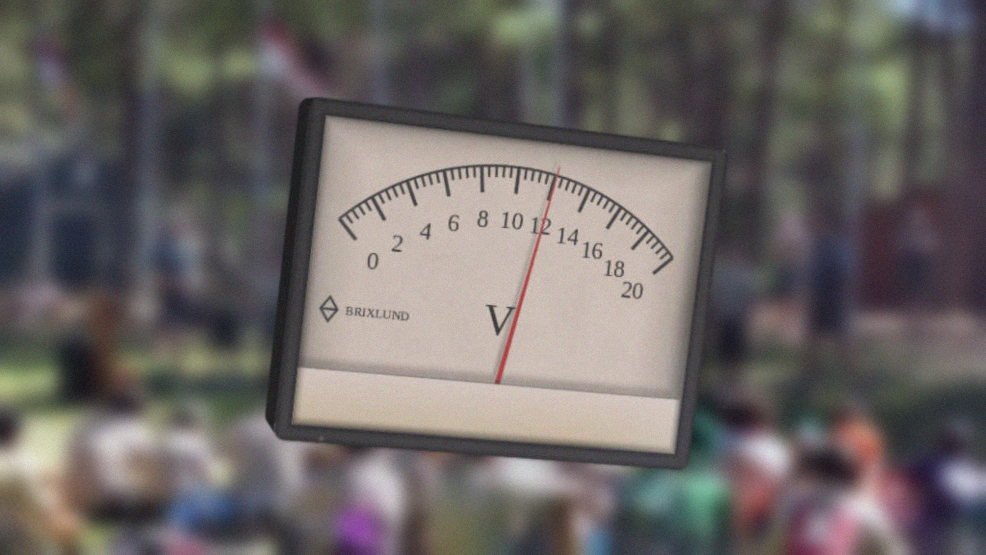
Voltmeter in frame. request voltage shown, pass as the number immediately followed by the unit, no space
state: 12V
